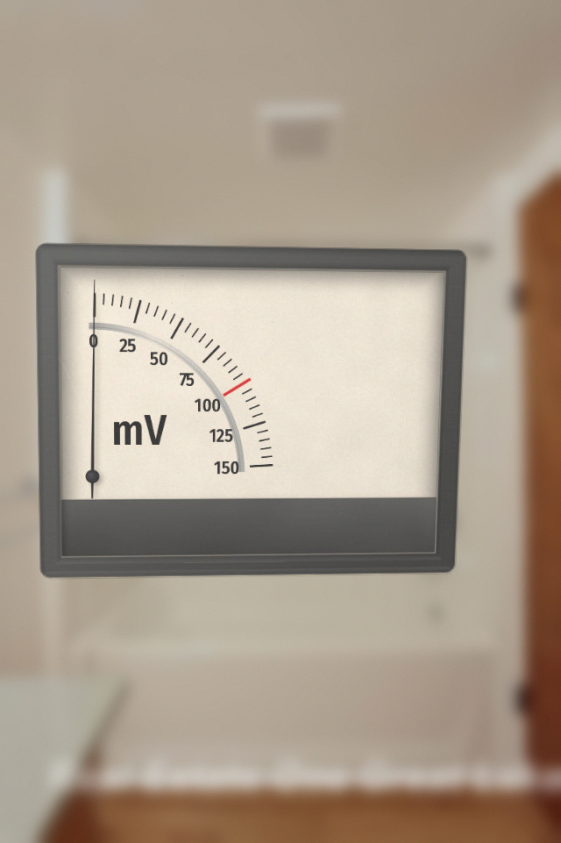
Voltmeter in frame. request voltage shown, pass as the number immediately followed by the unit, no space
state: 0mV
